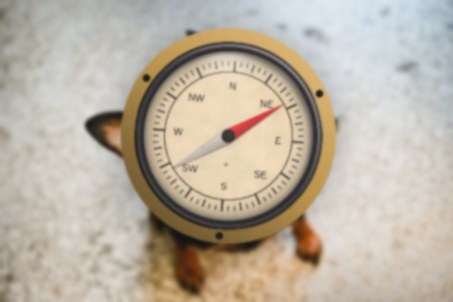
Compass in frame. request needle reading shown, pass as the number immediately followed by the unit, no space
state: 55°
